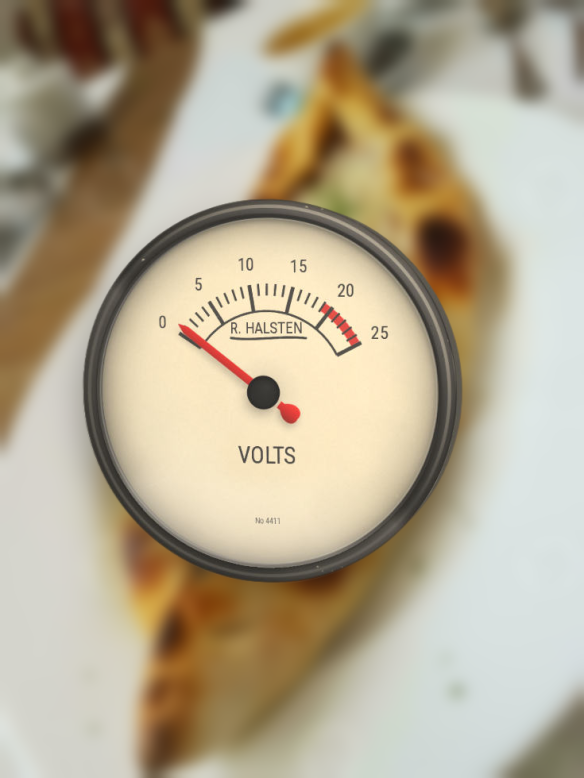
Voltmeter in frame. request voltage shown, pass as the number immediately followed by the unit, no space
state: 1V
